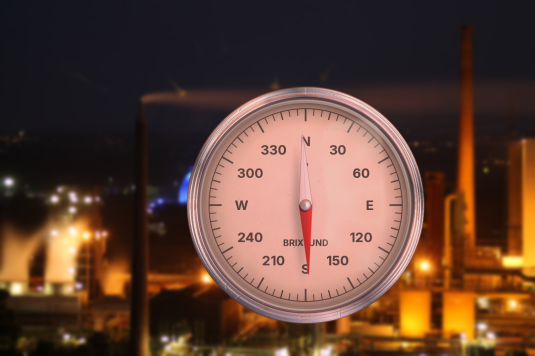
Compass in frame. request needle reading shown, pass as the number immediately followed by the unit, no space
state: 177.5°
